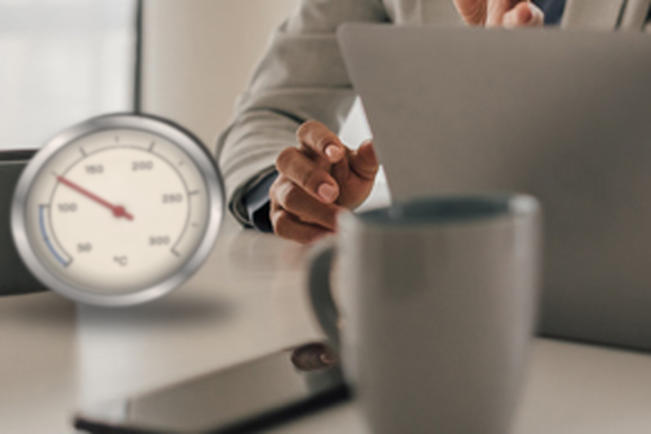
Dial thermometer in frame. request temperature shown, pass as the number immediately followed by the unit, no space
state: 125°C
